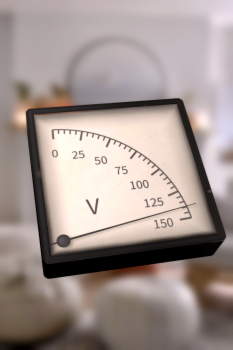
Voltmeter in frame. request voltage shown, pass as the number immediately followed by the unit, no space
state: 140V
